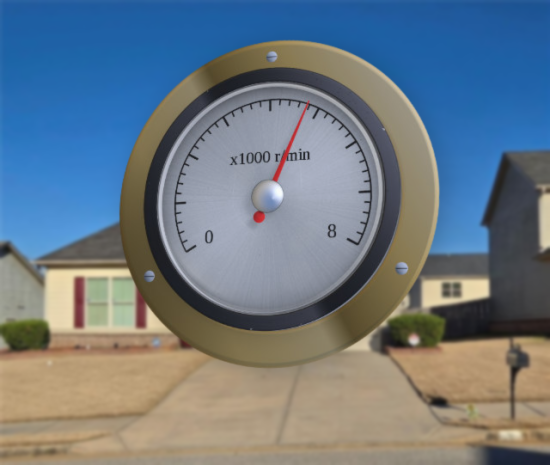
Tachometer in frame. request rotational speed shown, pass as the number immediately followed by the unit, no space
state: 4800rpm
